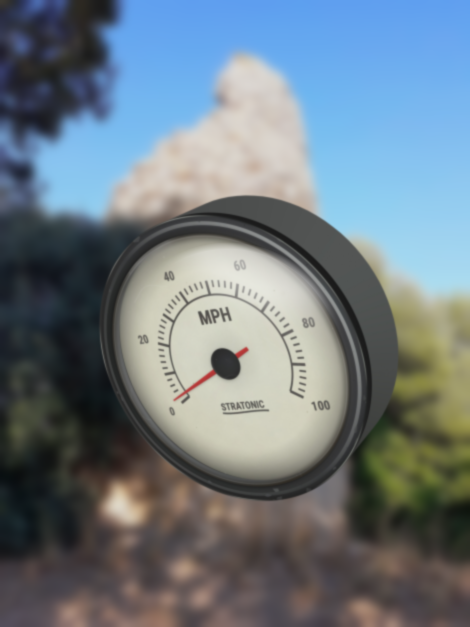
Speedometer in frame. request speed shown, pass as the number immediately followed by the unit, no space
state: 2mph
